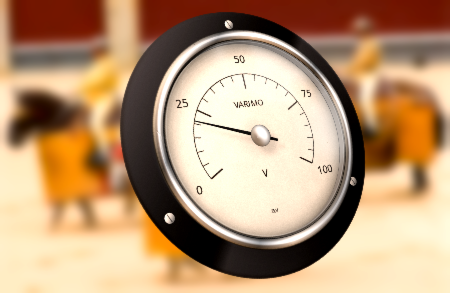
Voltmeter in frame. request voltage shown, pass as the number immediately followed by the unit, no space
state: 20V
